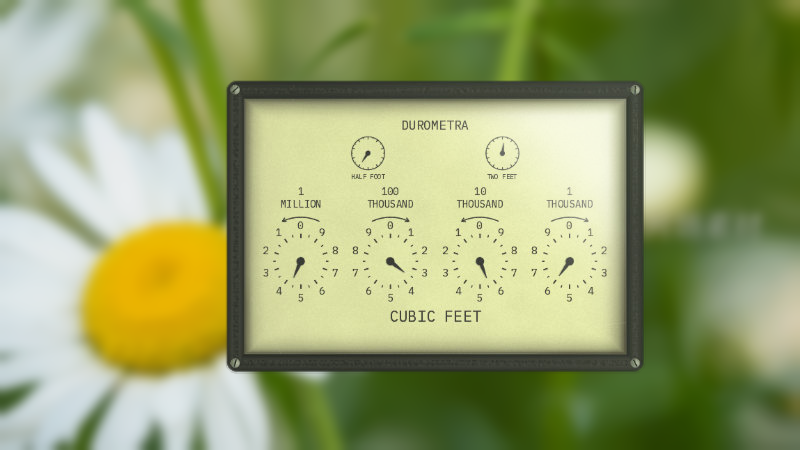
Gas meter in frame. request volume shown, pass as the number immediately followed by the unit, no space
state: 435600ft³
